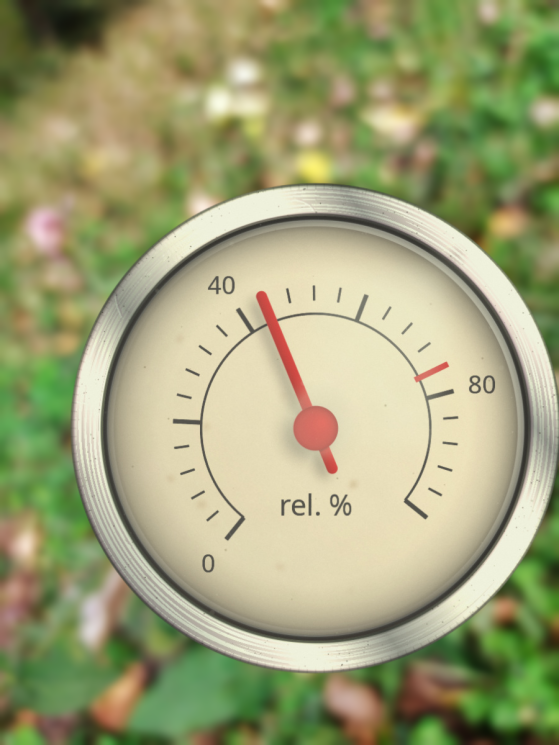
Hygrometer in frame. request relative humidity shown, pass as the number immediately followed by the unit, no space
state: 44%
